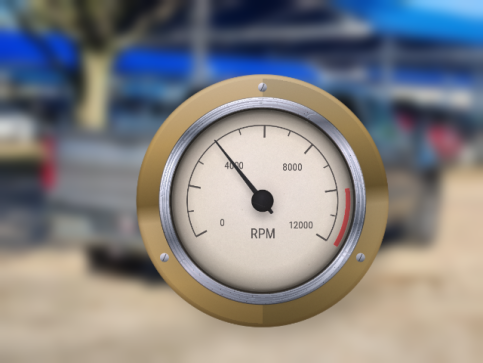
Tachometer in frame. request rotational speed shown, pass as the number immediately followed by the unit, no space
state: 4000rpm
